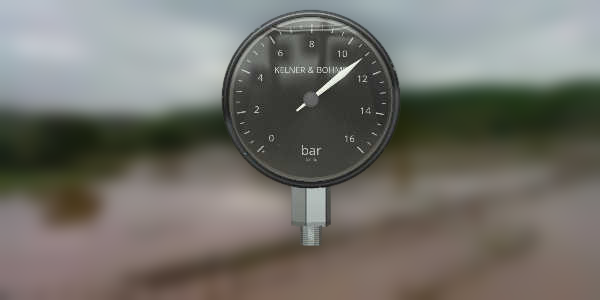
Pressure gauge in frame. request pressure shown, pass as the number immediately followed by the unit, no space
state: 11bar
